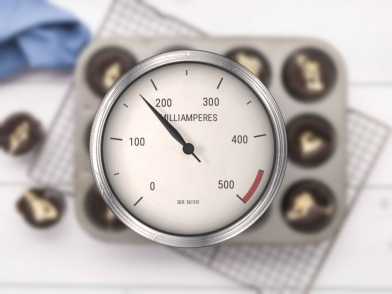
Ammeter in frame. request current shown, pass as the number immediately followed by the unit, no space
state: 175mA
